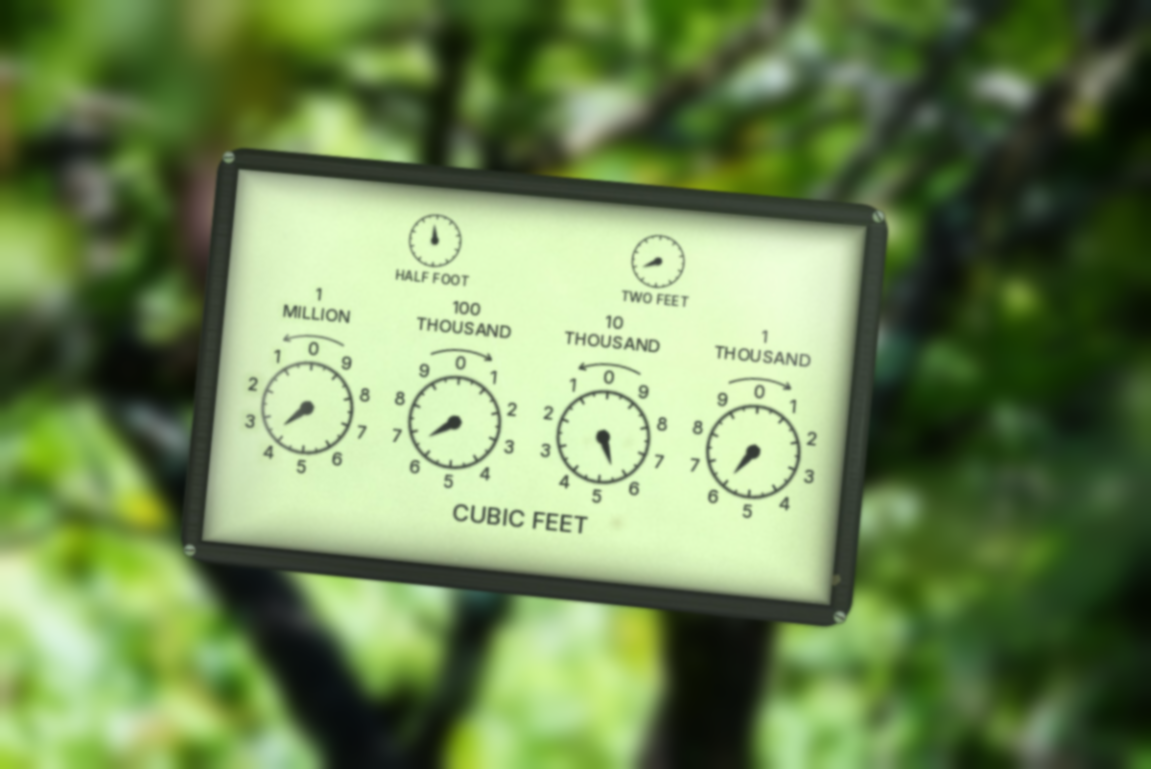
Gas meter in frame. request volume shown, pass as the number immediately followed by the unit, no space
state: 365600ft³
